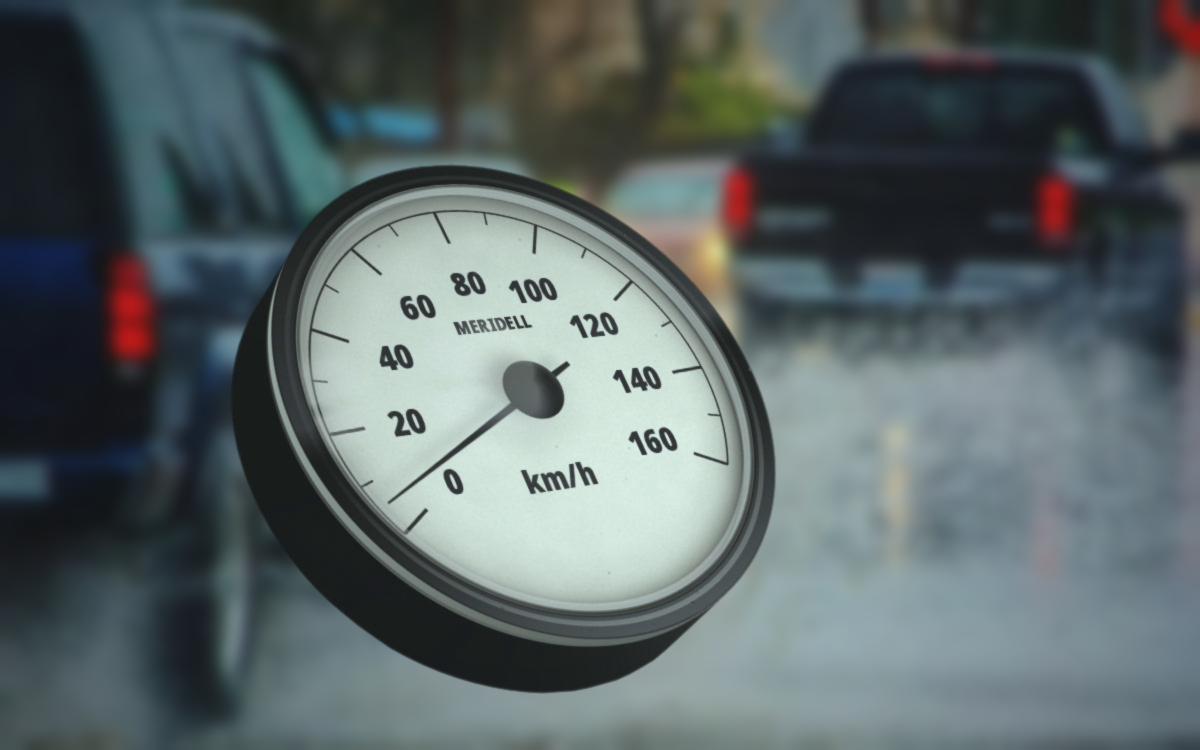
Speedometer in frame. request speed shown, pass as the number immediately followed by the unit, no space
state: 5km/h
